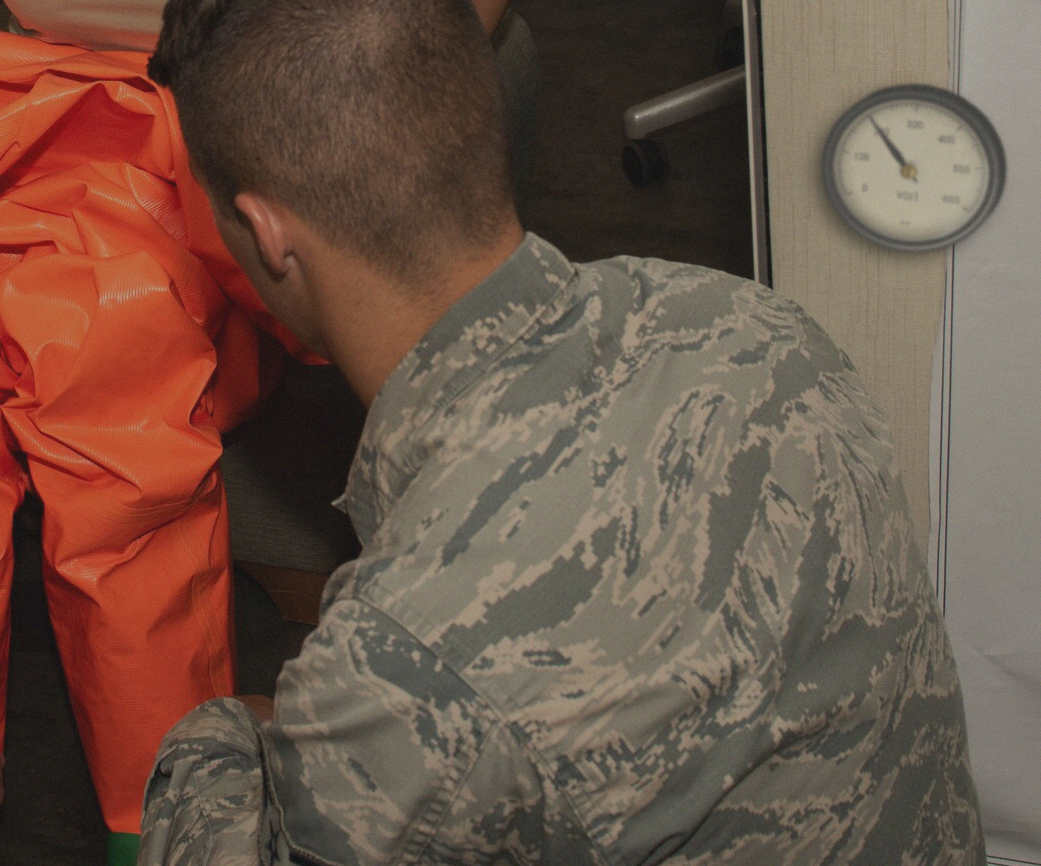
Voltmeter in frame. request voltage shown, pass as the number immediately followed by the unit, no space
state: 200V
